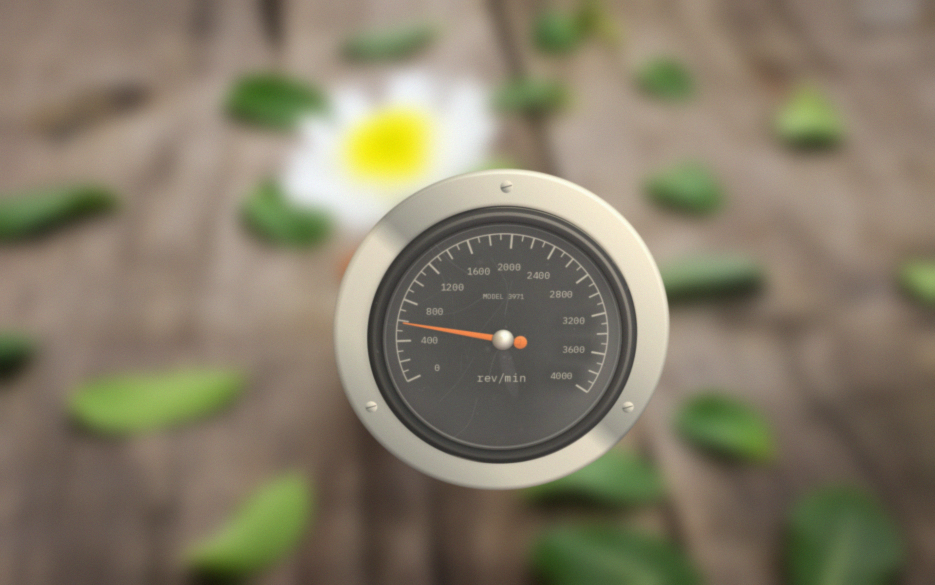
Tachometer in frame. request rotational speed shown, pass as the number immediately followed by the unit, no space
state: 600rpm
